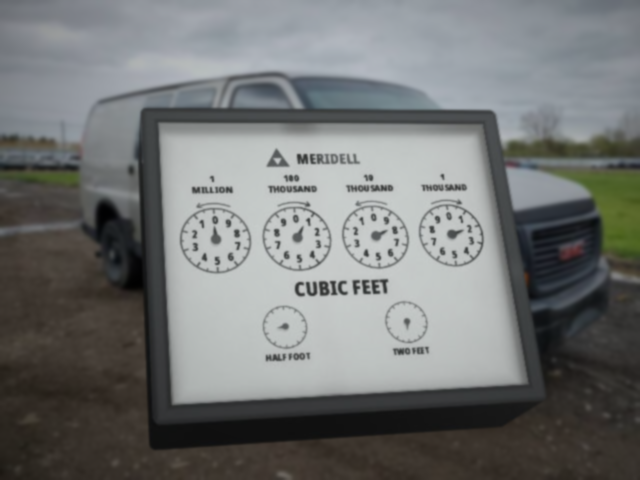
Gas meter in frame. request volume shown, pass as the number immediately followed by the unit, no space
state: 8200ft³
